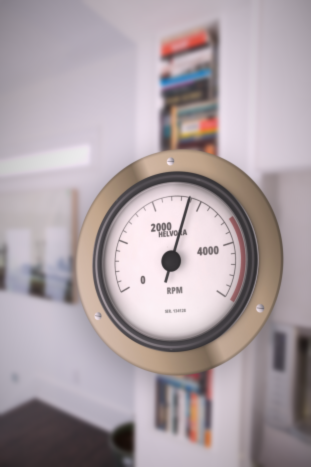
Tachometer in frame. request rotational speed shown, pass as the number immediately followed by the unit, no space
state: 2800rpm
